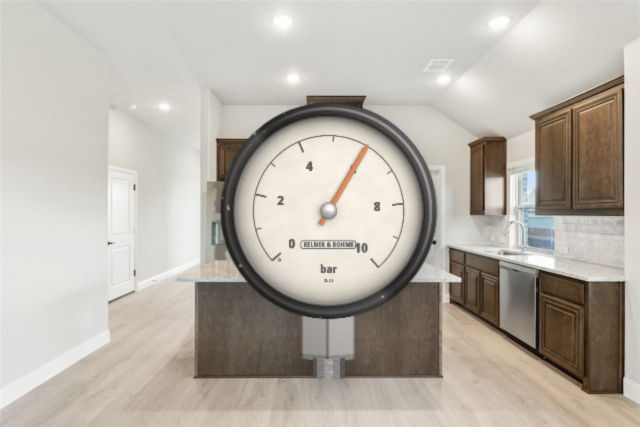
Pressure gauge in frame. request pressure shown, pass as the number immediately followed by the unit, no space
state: 6bar
